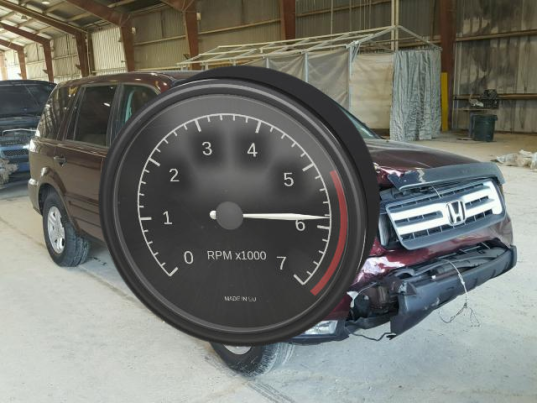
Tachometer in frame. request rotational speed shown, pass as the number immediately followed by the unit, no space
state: 5800rpm
